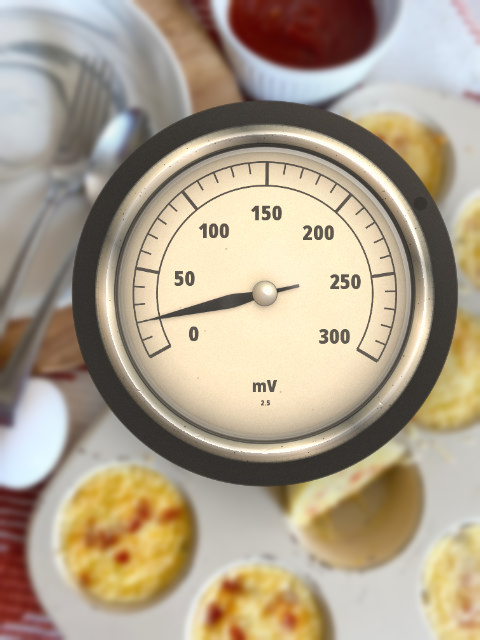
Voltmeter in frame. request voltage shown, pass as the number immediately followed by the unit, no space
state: 20mV
